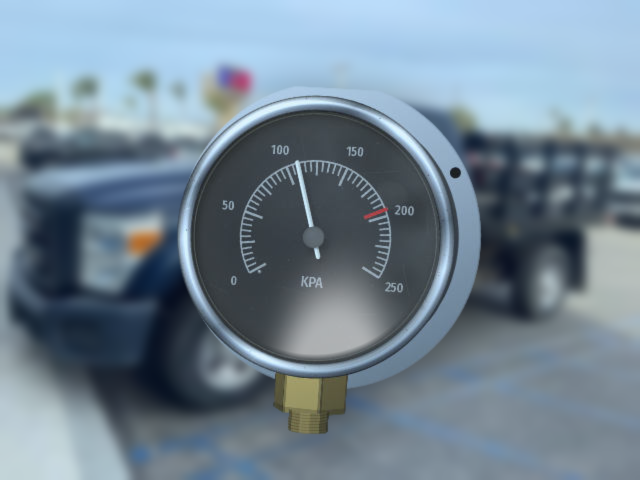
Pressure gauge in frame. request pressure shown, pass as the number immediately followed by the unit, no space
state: 110kPa
